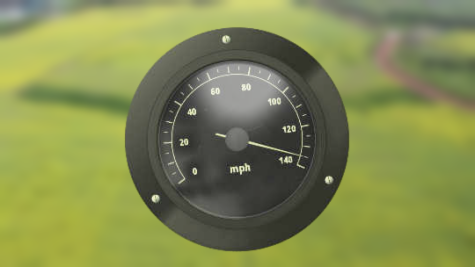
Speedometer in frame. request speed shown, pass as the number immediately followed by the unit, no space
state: 135mph
